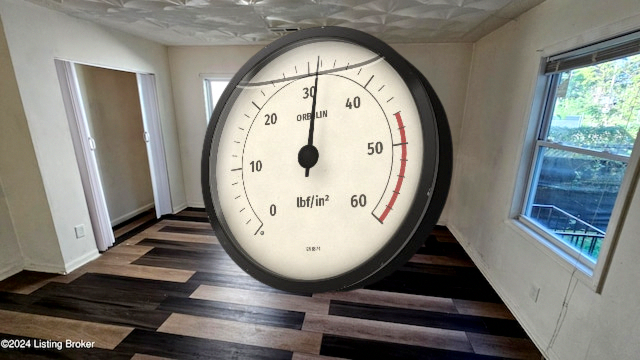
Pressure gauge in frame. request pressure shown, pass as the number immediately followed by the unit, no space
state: 32psi
